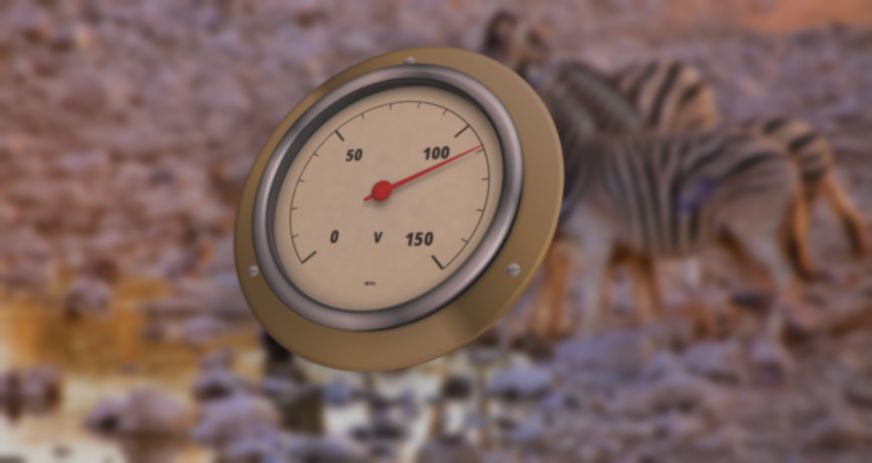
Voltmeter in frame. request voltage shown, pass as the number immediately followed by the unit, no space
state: 110V
